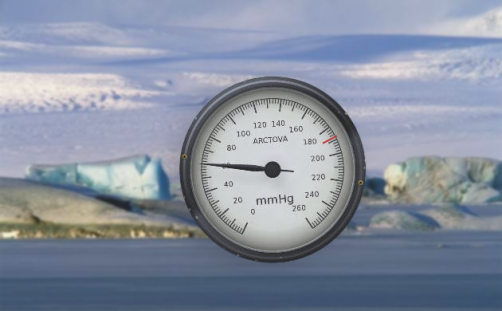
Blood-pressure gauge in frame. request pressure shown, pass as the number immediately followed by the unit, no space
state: 60mmHg
